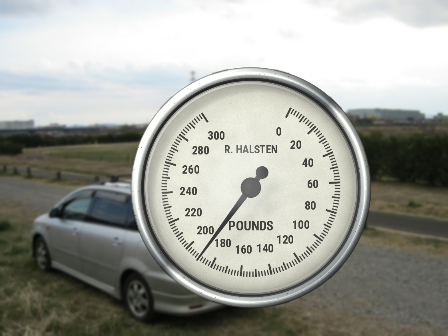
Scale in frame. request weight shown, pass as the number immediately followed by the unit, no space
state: 190lb
